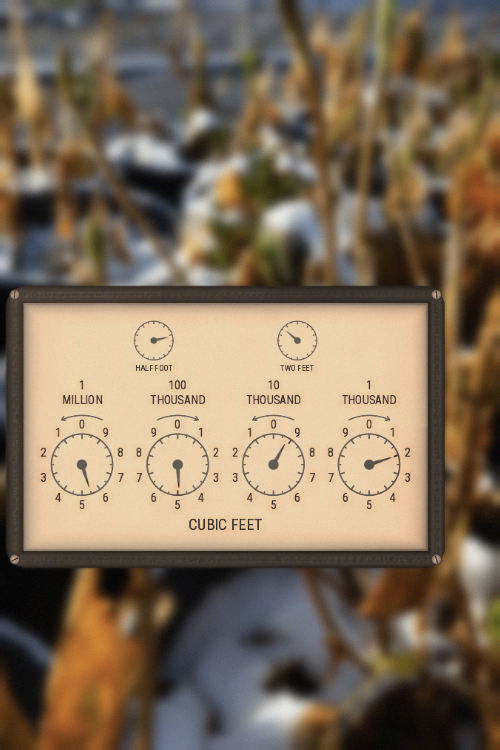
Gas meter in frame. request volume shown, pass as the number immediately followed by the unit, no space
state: 549200ft³
